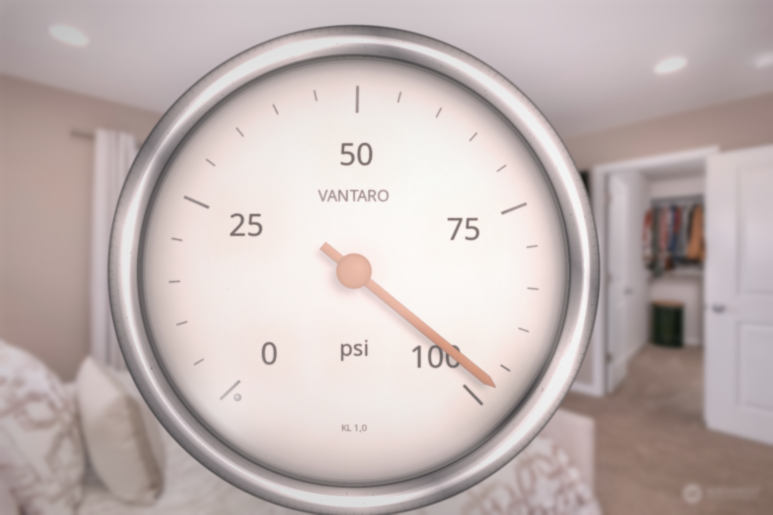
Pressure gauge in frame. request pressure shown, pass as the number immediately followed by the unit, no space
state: 97.5psi
